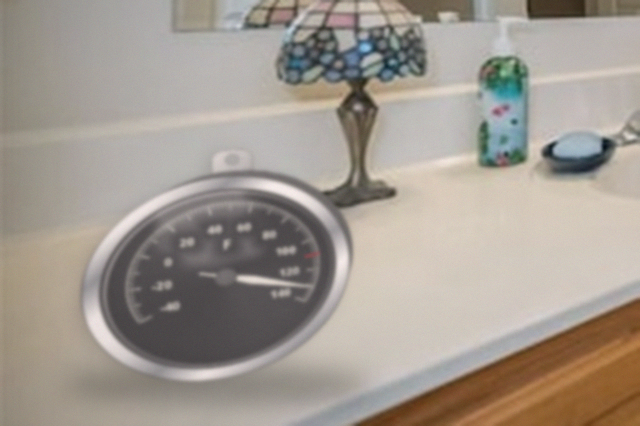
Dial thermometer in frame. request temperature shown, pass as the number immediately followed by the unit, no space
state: 130°F
